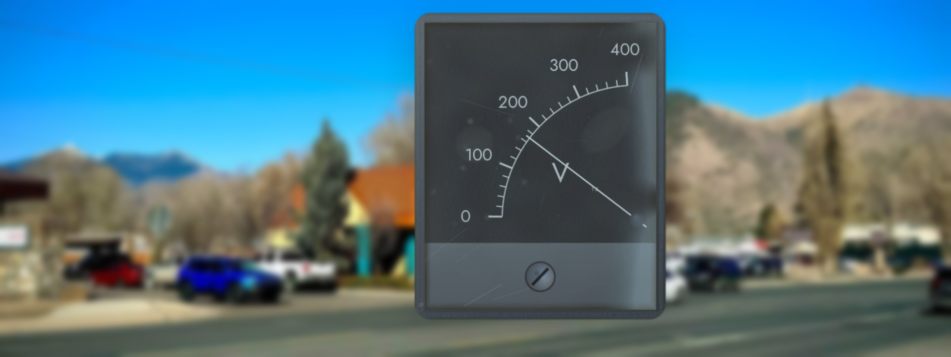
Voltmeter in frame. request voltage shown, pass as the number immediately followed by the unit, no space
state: 170V
